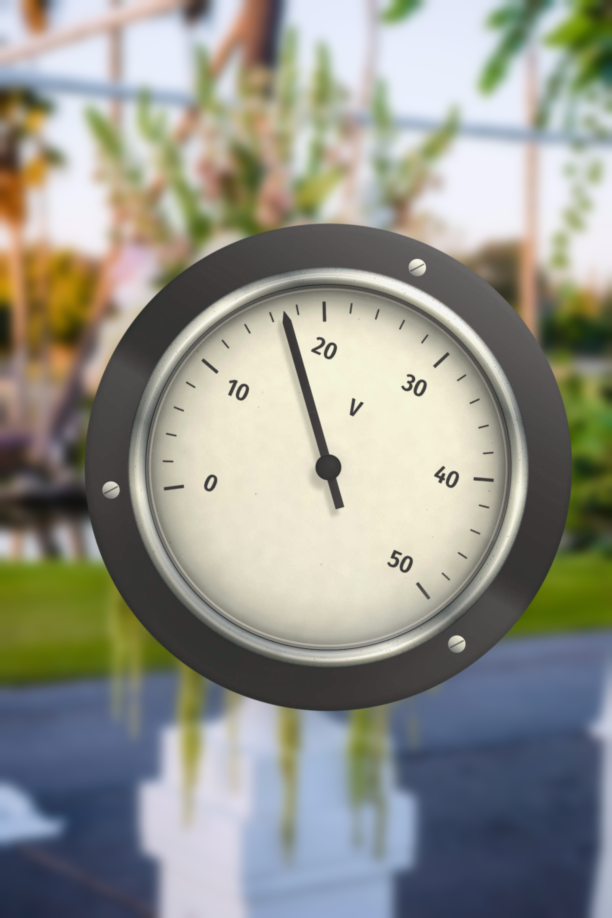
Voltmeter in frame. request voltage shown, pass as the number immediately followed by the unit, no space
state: 17V
